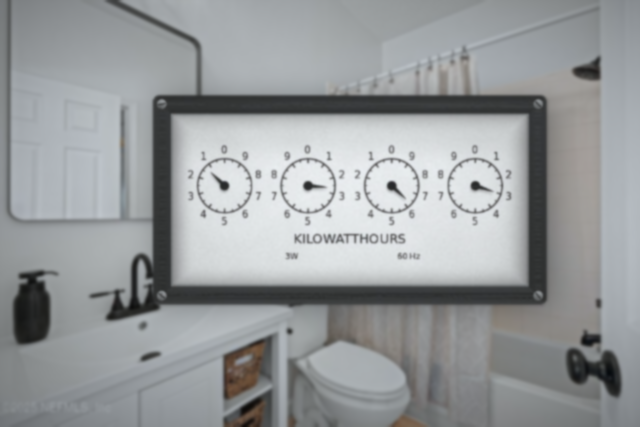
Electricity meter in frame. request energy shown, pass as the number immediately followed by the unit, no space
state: 1263kWh
